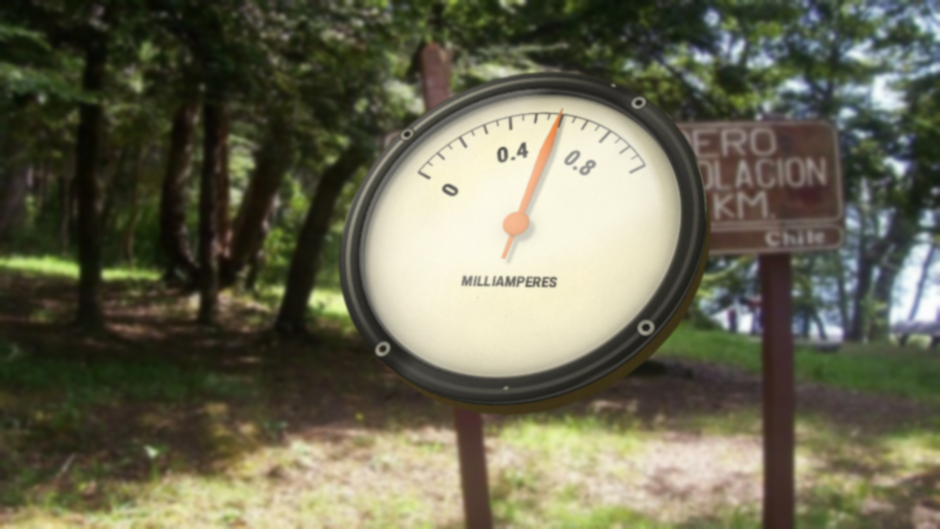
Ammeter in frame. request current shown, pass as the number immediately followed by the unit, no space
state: 0.6mA
